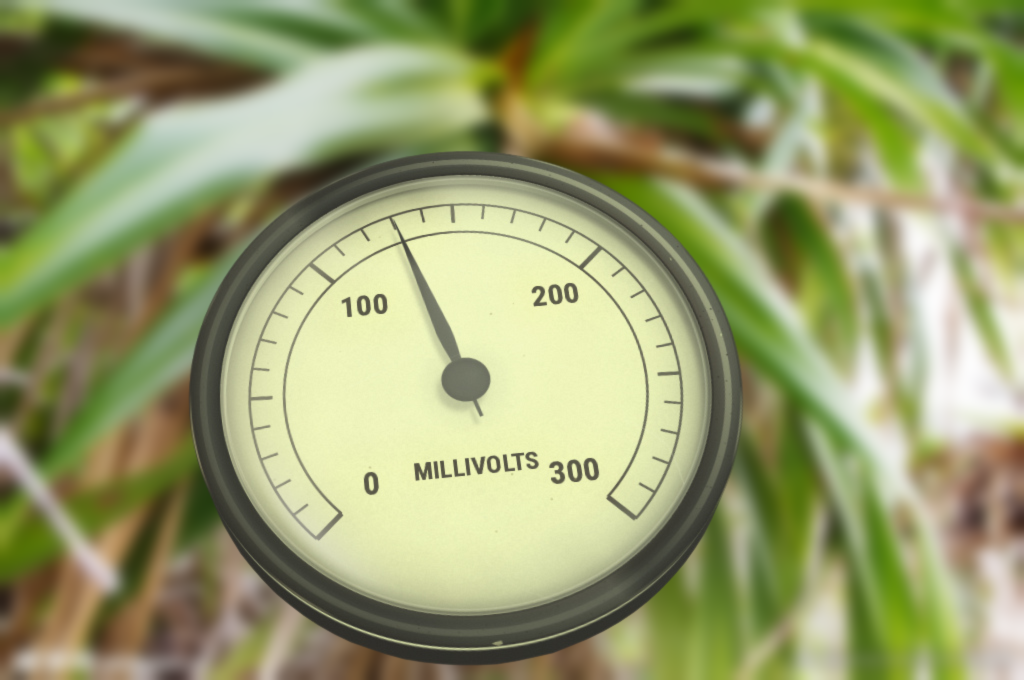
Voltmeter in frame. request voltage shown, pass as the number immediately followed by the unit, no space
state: 130mV
